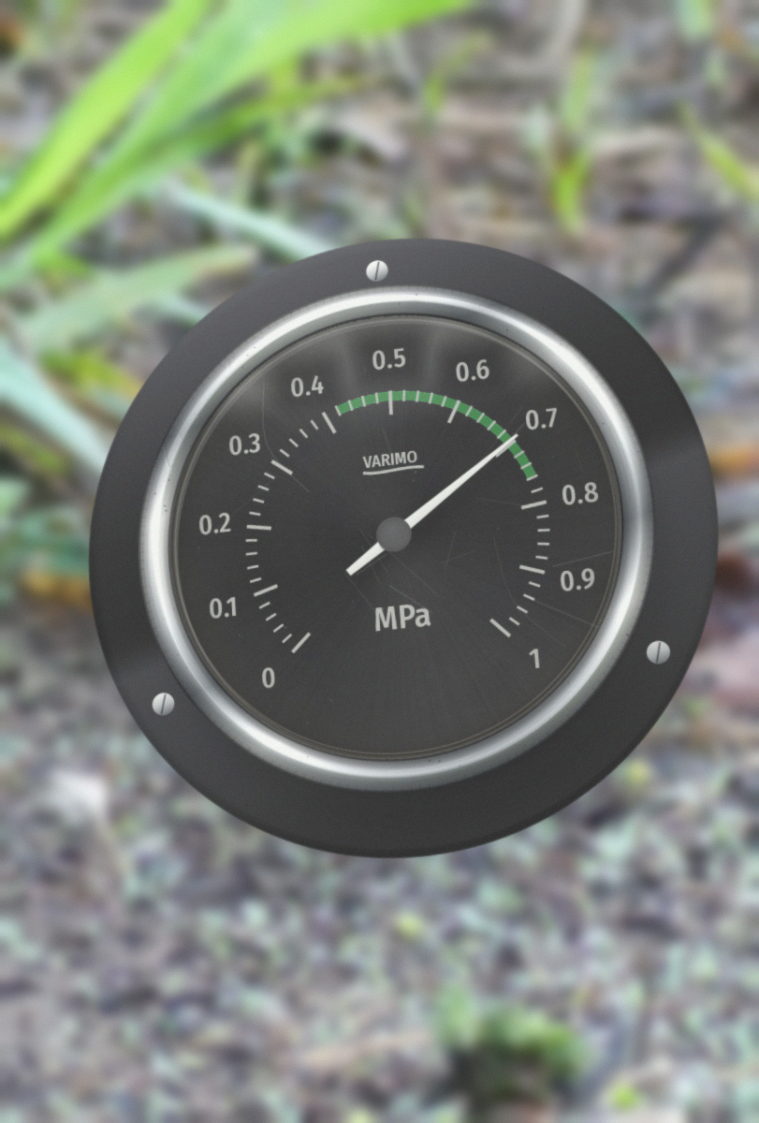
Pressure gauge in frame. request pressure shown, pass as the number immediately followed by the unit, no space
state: 0.7MPa
